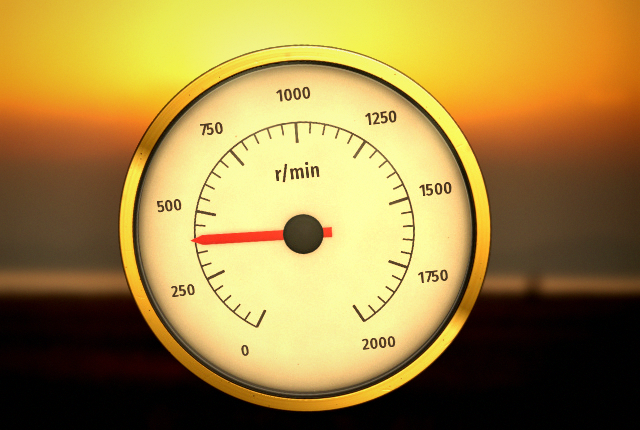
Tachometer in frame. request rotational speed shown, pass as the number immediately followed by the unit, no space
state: 400rpm
